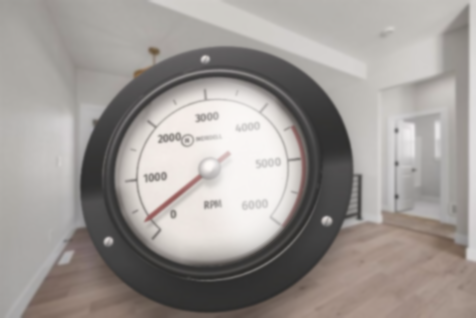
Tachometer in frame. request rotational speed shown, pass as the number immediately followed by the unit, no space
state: 250rpm
